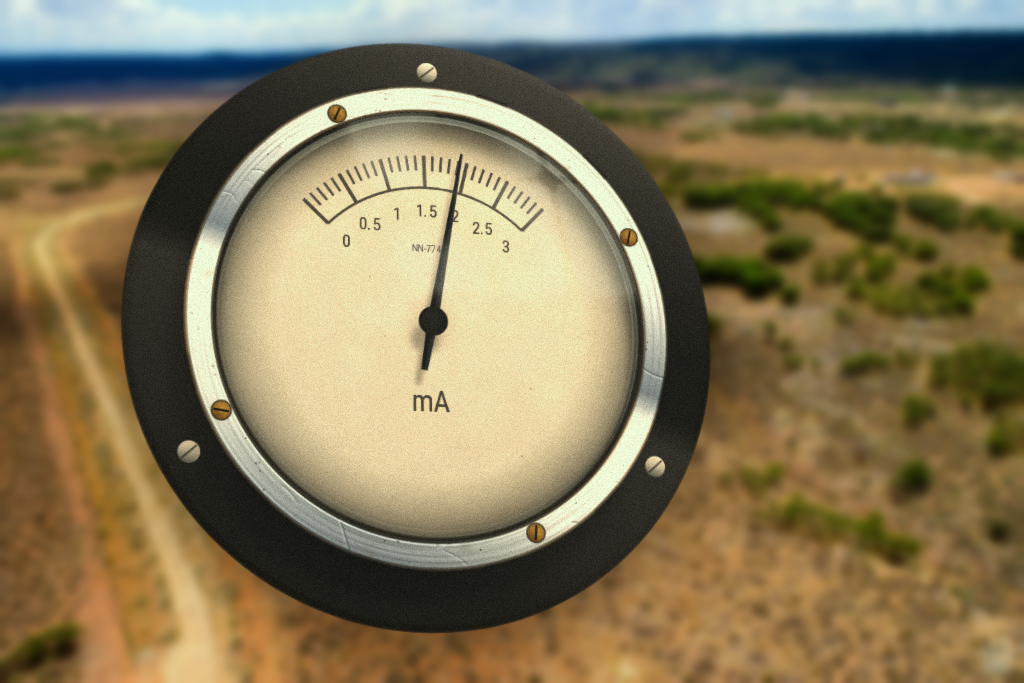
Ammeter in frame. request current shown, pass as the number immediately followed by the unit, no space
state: 1.9mA
